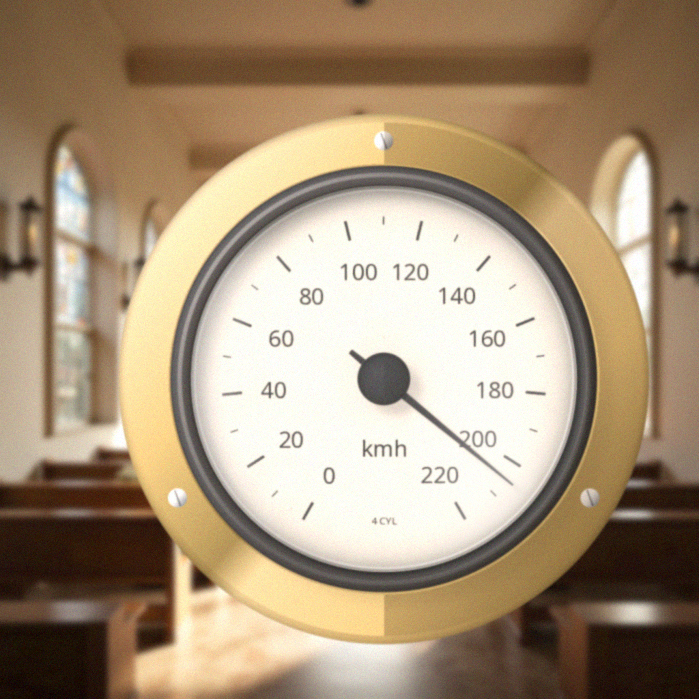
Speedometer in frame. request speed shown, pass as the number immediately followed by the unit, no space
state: 205km/h
